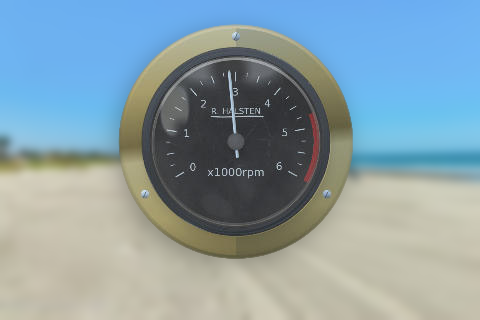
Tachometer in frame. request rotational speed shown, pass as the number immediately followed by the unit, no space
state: 2875rpm
